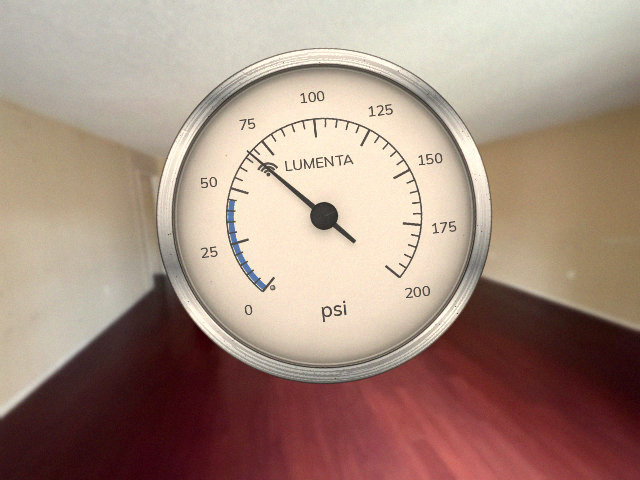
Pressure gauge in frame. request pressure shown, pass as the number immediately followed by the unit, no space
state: 67.5psi
